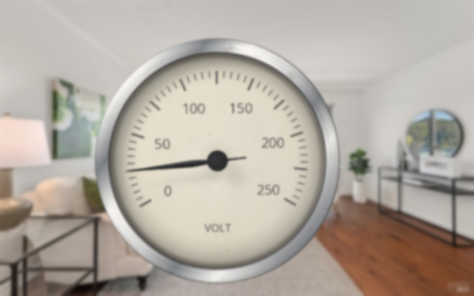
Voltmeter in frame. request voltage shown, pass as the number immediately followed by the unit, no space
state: 25V
